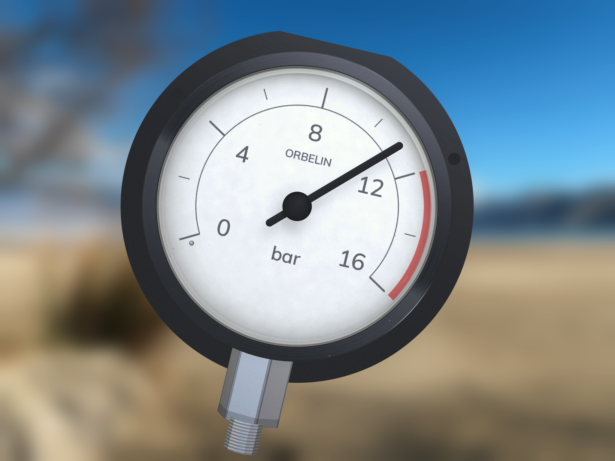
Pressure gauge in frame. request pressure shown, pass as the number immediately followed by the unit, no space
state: 11bar
